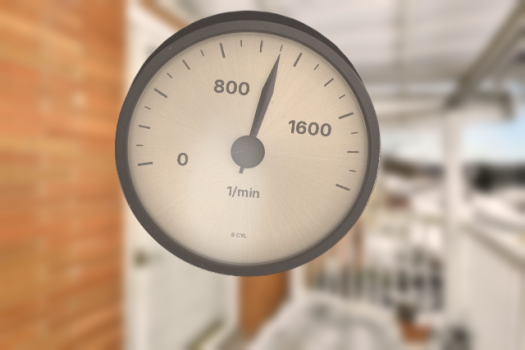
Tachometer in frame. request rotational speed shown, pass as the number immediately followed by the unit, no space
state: 1100rpm
